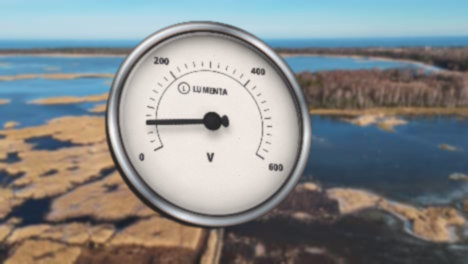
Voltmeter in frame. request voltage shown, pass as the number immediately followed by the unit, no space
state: 60V
